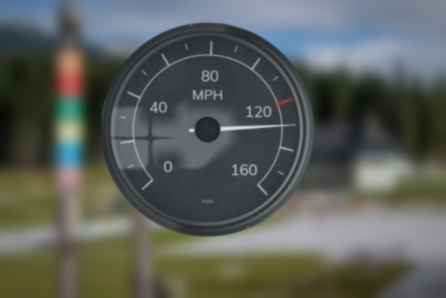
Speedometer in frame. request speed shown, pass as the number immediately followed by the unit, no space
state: 130mph
